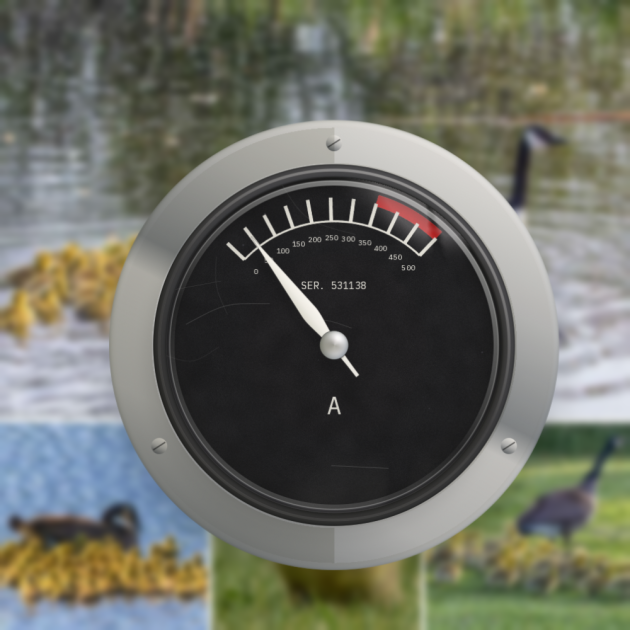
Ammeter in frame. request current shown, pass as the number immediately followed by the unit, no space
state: 50A
